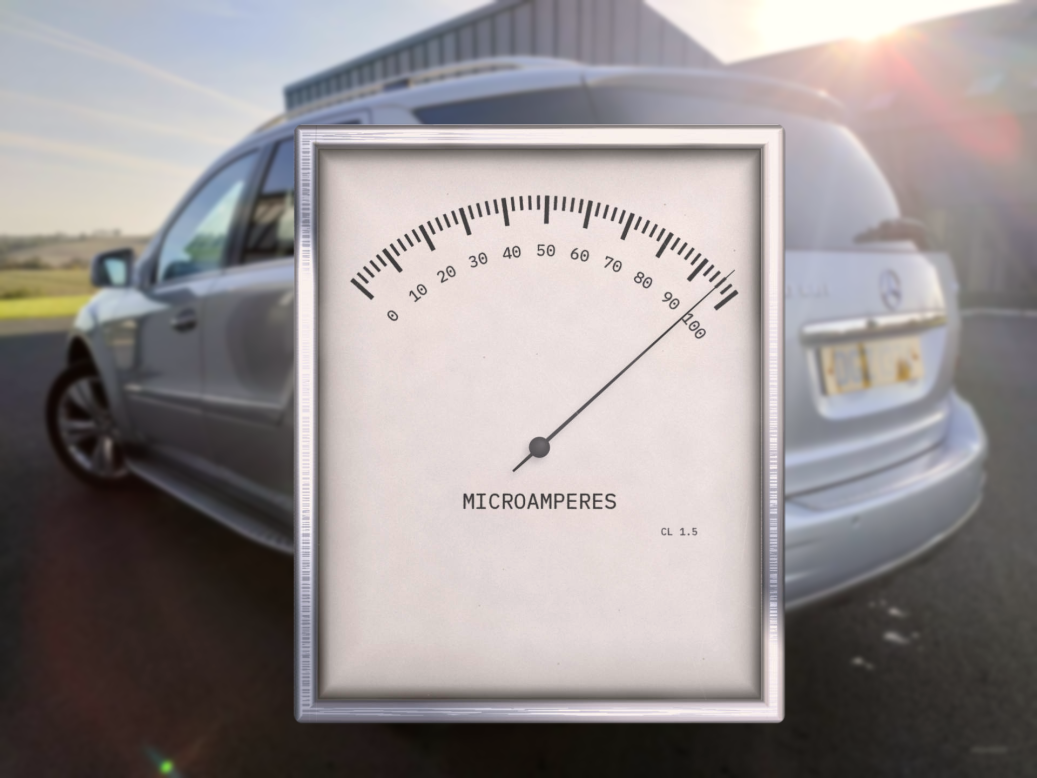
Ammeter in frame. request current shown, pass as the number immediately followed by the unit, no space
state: 96µA
